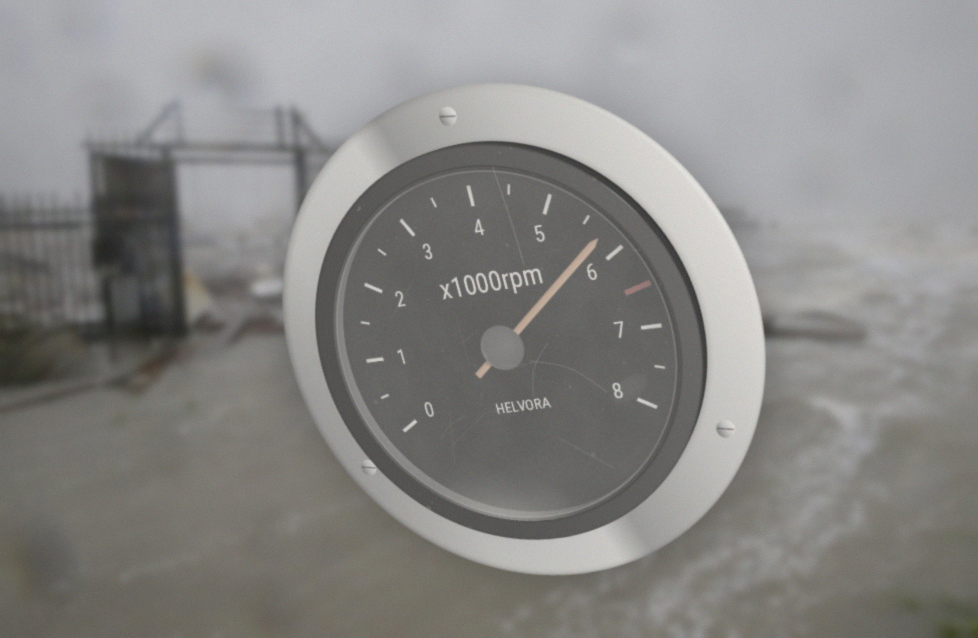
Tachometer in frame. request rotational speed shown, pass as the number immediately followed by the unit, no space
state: 5750rpm
